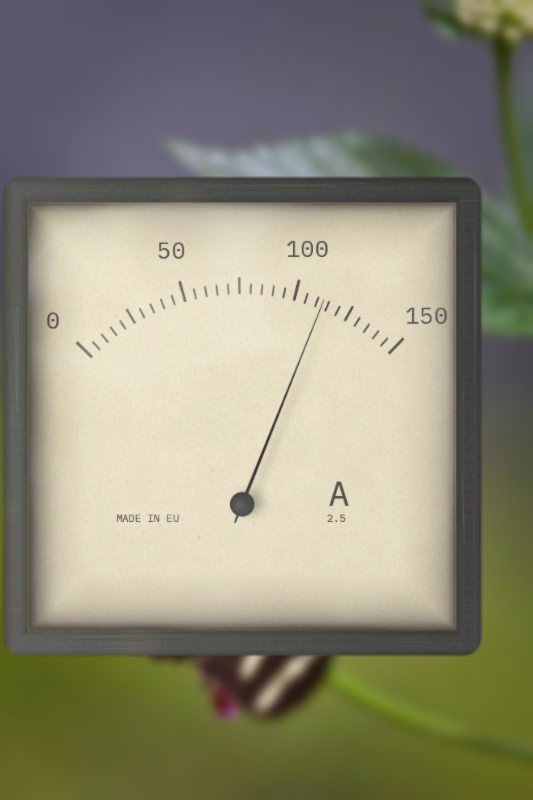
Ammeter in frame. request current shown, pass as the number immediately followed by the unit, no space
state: 112.5A
